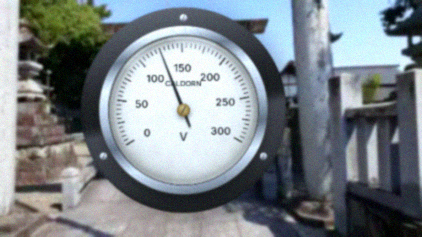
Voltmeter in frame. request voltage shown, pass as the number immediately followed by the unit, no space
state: 125V
